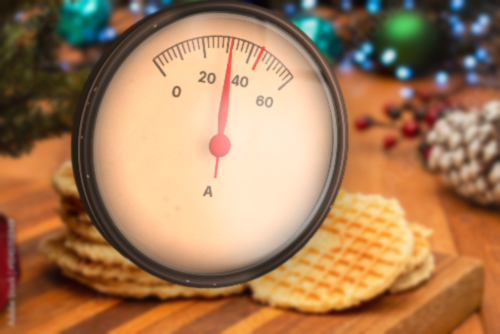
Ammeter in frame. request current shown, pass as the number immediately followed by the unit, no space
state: 30A
